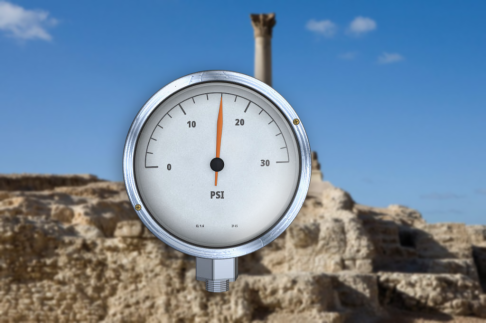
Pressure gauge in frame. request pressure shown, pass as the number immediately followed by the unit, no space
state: 16psi
